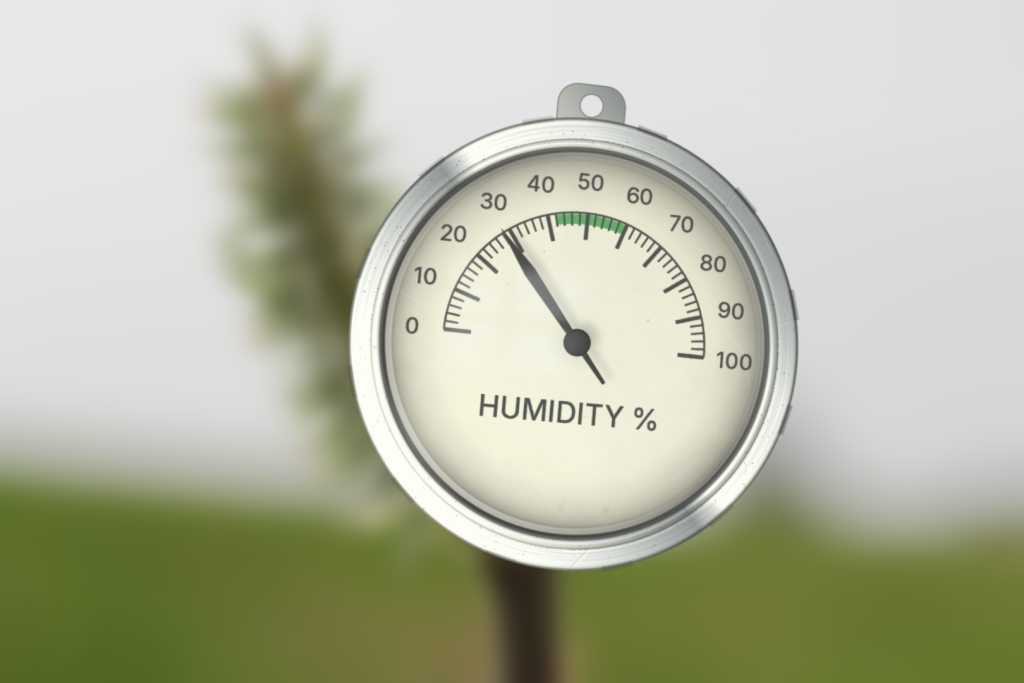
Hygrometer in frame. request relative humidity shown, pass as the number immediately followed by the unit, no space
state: 28%
